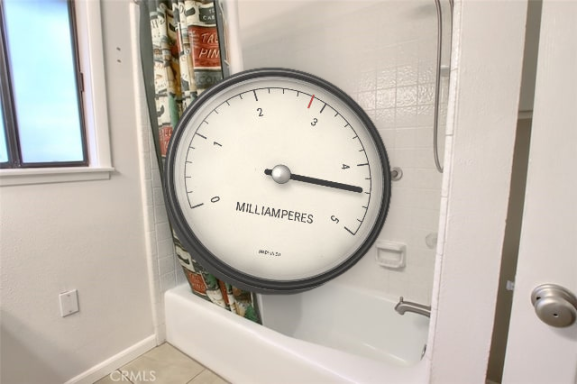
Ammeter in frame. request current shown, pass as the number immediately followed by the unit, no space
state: 4.4mA
